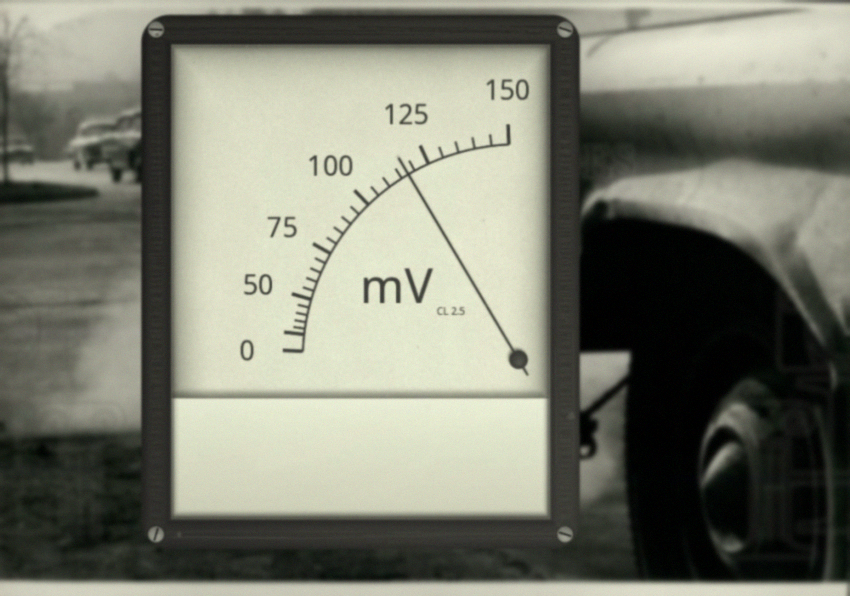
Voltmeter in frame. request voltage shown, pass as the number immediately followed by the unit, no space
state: 117.5mV
